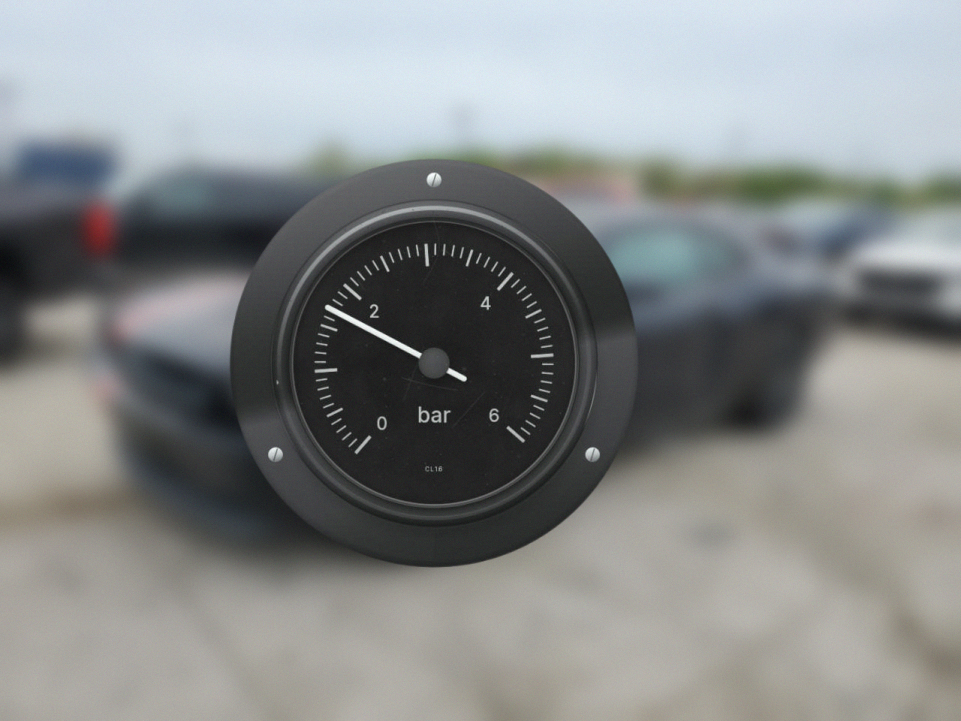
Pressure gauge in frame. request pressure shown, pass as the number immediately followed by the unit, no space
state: 1.7bar
